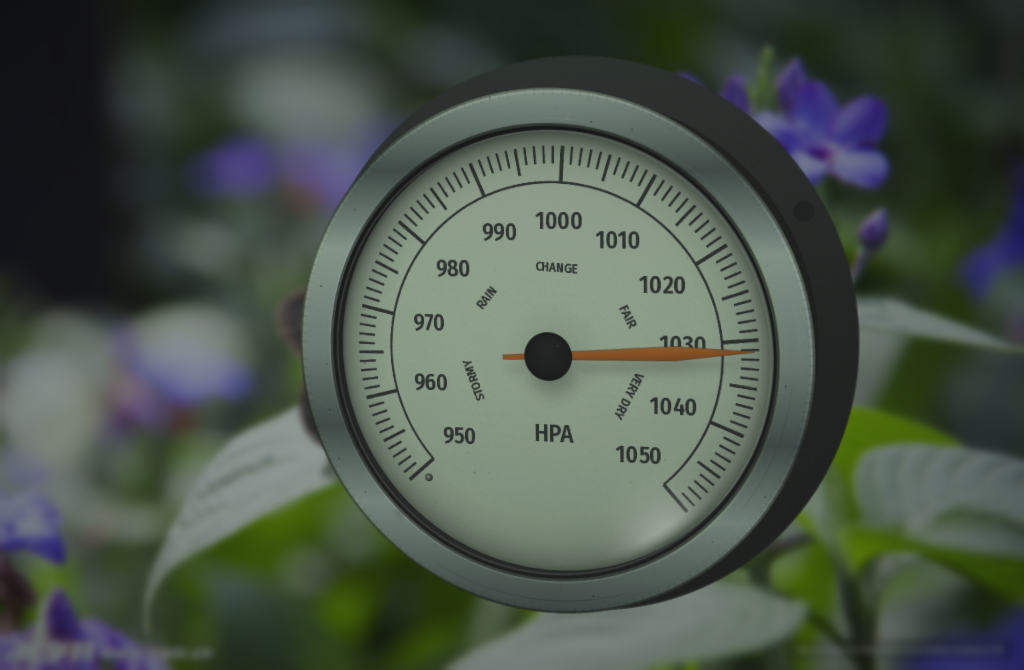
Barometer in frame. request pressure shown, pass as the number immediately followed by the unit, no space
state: 1031hPa
